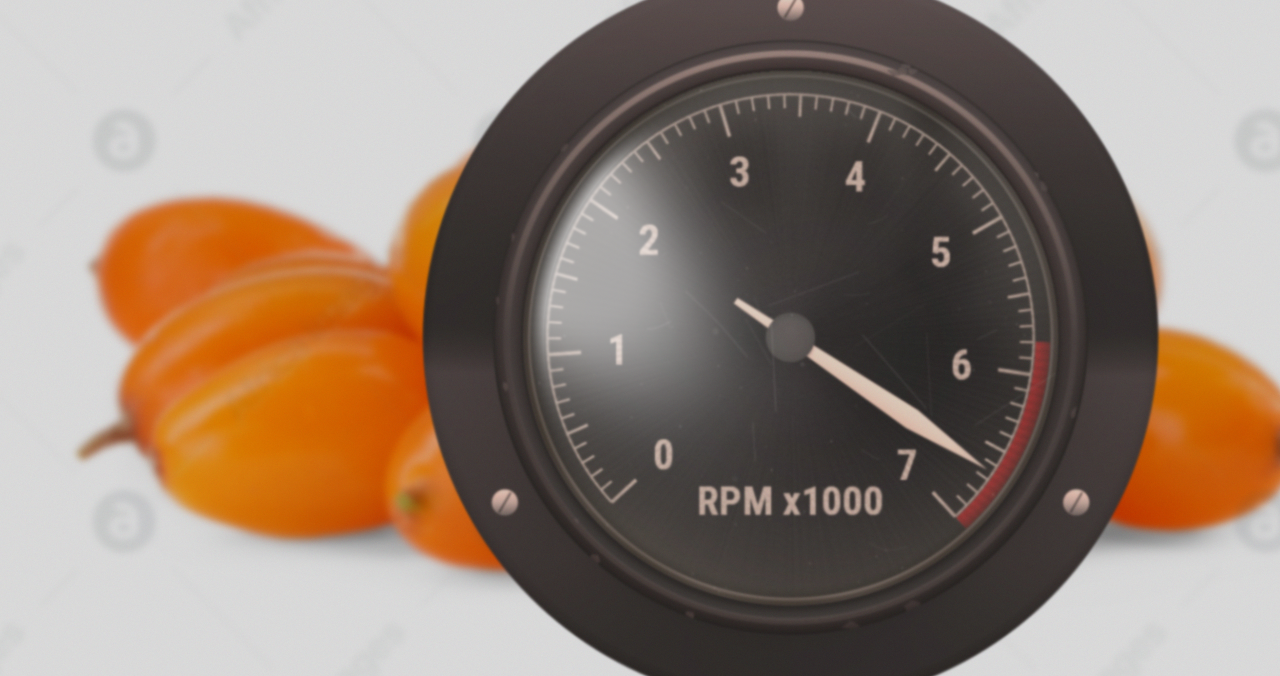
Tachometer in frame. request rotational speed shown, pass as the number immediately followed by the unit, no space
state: 6650rpm
